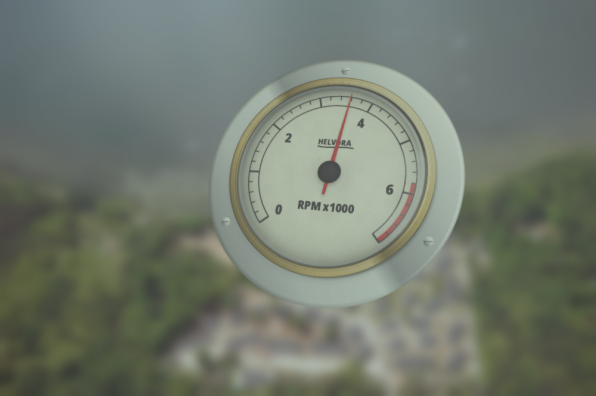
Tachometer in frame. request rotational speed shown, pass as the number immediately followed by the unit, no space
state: 3600rpm
